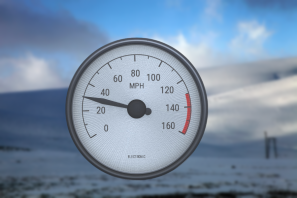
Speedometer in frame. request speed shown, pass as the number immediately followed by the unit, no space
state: 30mph
